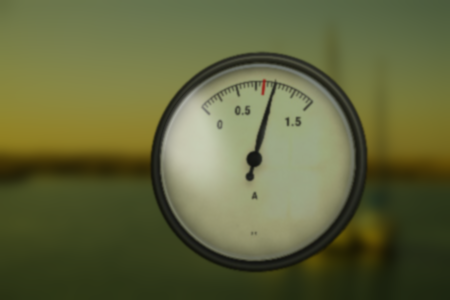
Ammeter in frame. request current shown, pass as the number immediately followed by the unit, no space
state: 1A
